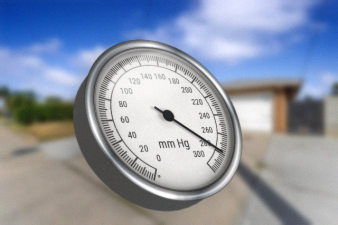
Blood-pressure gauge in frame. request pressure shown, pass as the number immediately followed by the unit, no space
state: 280mmHg
